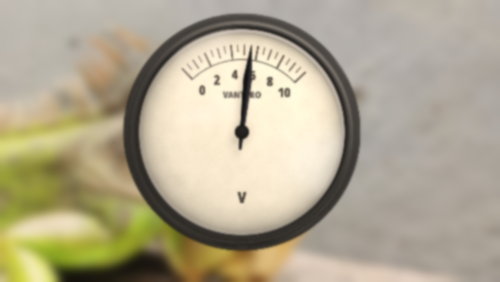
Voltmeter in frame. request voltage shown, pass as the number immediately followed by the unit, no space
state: 5.5V
